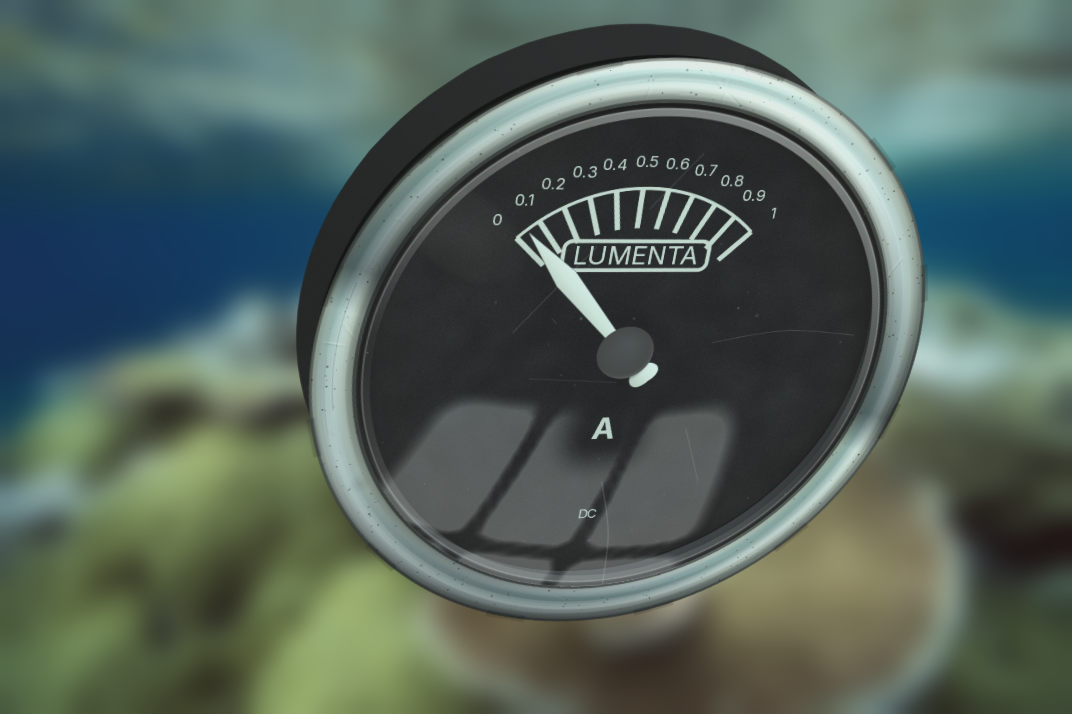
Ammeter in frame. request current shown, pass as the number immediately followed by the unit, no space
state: 0.05A
